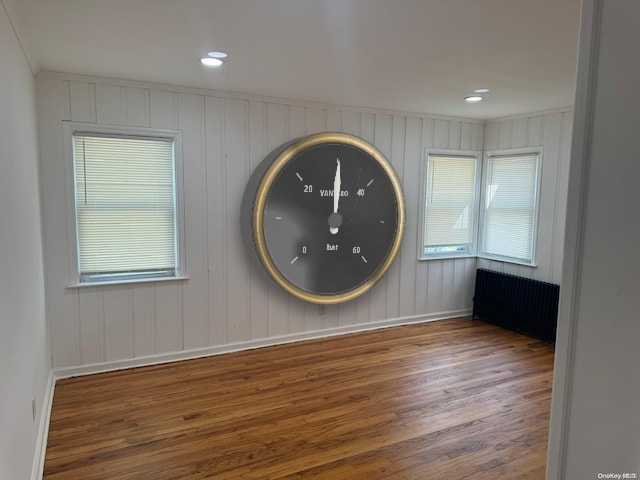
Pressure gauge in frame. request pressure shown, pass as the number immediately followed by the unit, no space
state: 30bar
